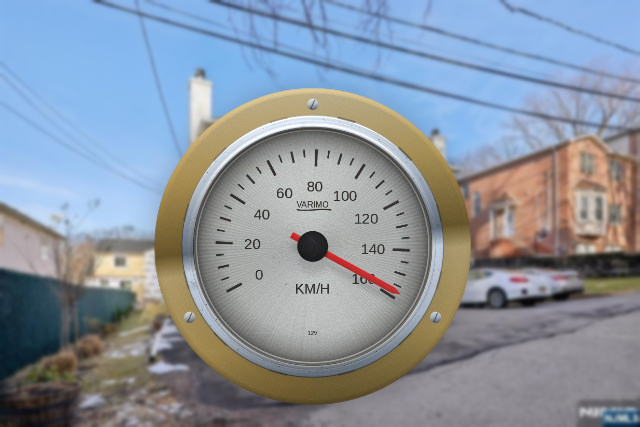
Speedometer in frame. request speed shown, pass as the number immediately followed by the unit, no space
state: 157.5km/h
